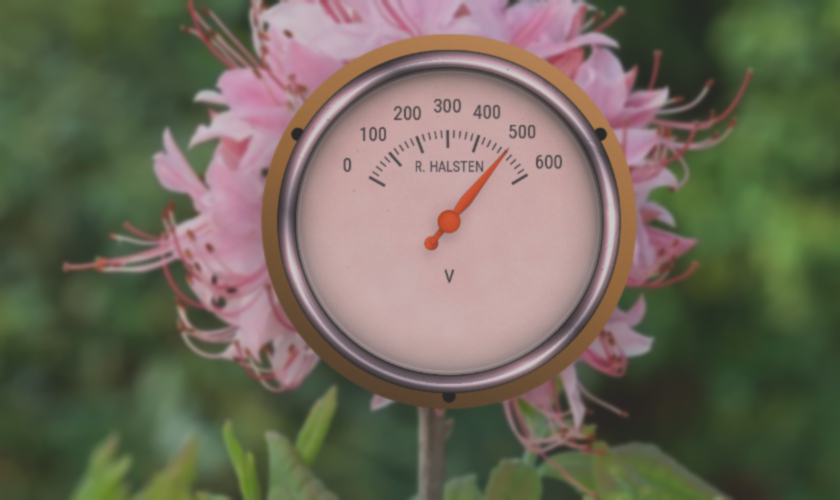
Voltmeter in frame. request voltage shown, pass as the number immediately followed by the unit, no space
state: 500V
